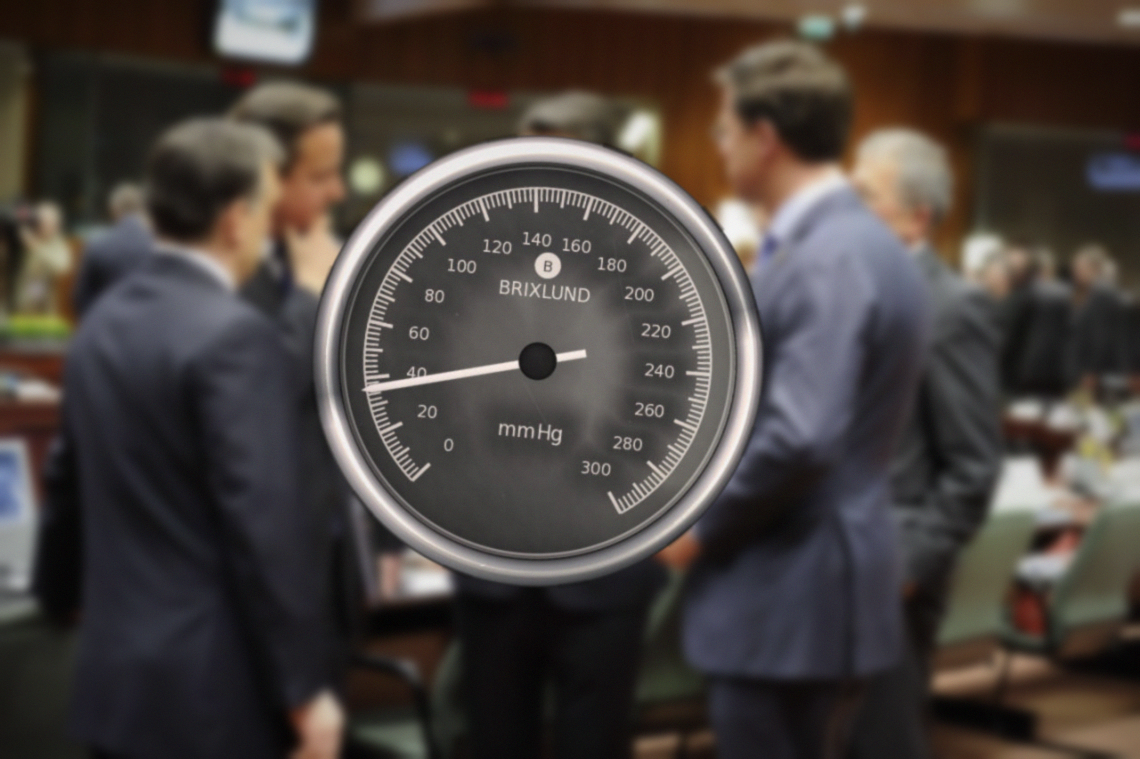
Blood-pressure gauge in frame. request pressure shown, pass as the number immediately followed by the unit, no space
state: 36mmHg
